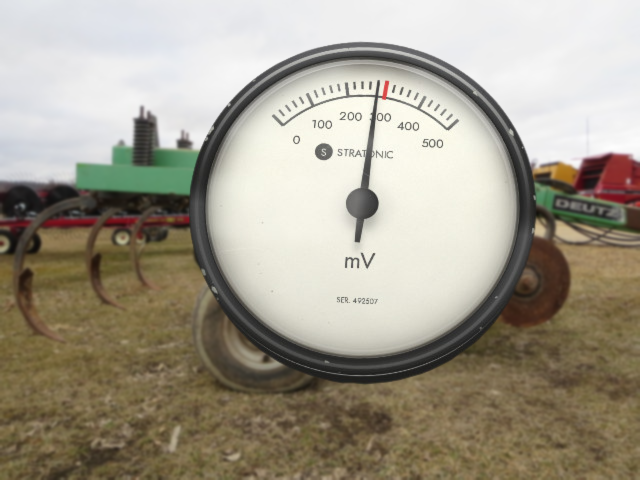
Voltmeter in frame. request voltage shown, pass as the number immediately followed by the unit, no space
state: 280mV
